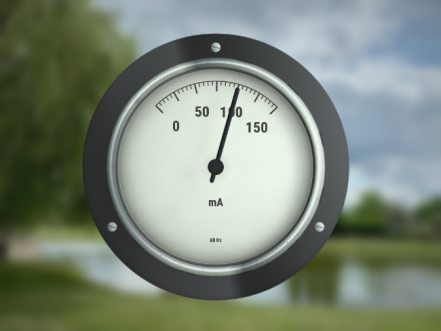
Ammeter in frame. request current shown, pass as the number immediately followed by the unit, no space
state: 100mA
